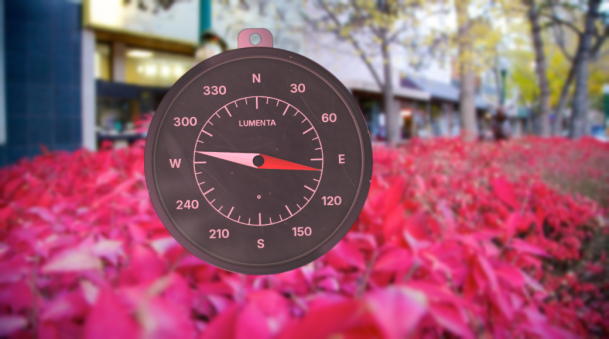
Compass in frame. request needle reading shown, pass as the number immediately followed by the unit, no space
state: 100°
